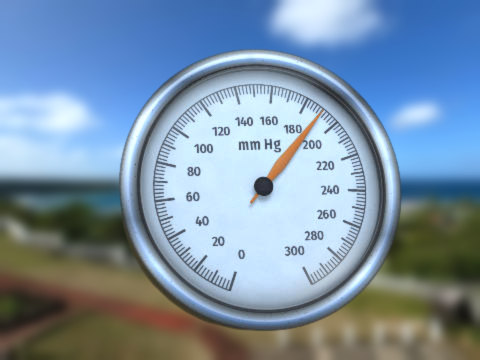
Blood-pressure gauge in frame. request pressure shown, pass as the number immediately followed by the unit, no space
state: 190mmHg
